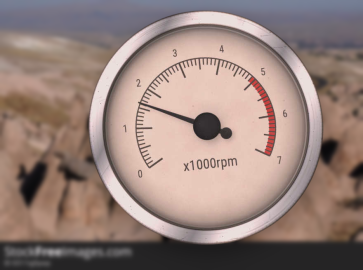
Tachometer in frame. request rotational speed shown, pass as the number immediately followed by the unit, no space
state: 1600rpm
